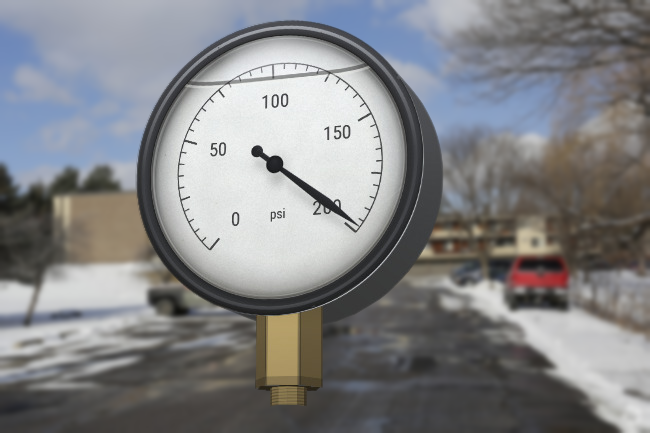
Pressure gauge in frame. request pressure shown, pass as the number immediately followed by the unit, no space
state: 197.5psi
